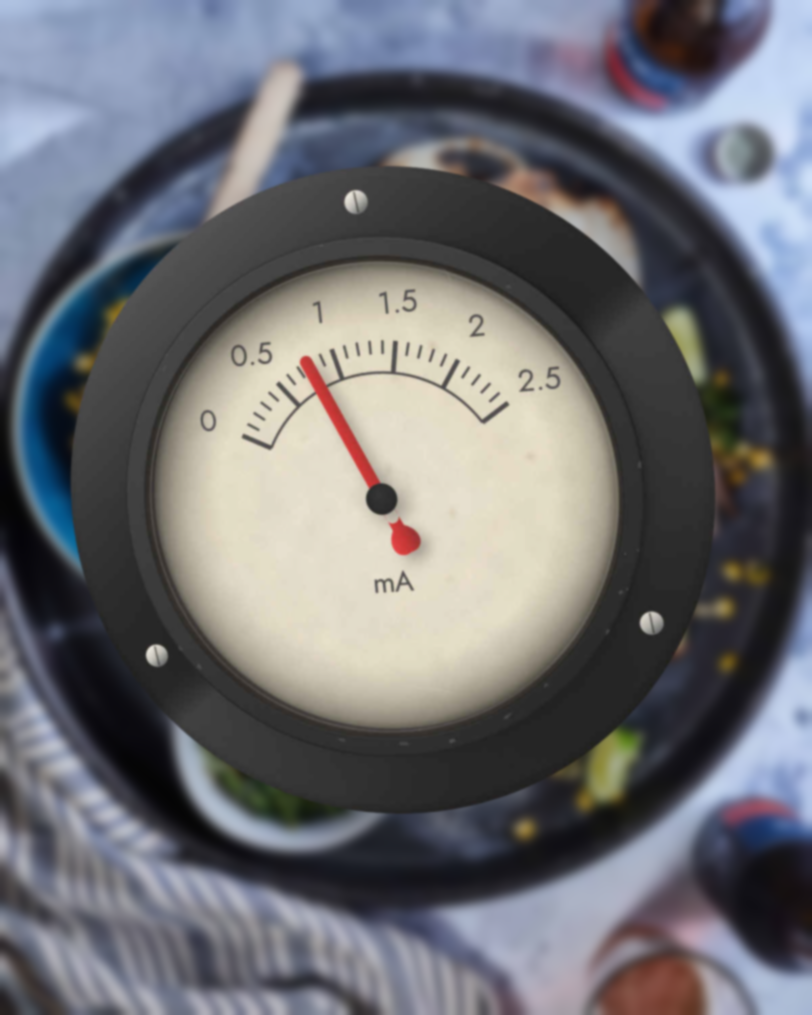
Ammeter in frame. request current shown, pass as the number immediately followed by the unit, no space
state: 0.8mA
